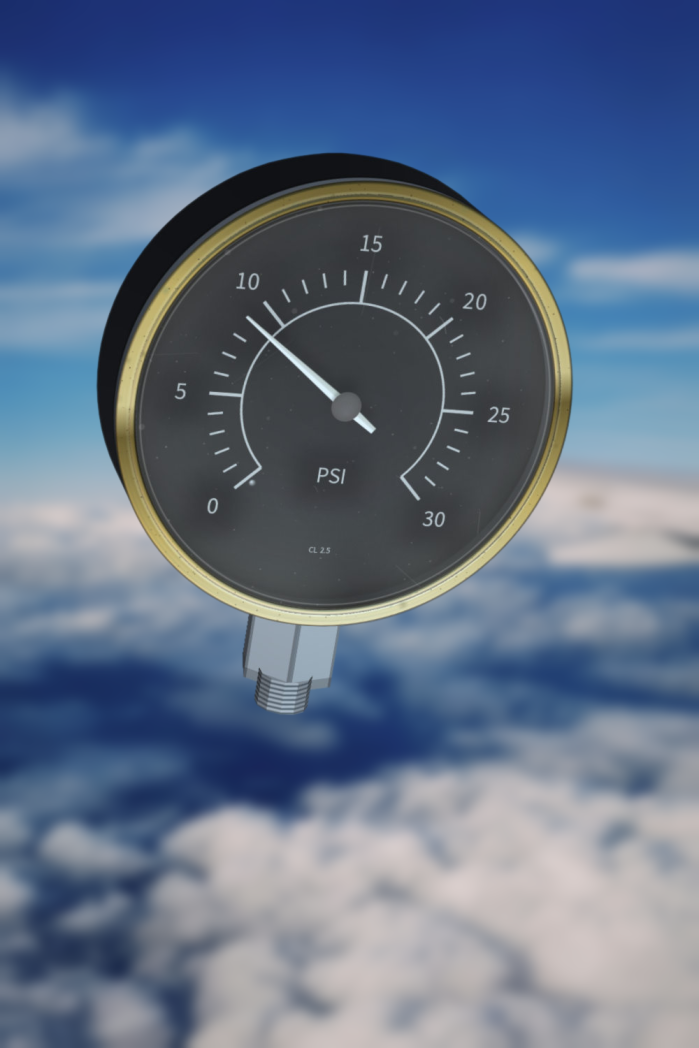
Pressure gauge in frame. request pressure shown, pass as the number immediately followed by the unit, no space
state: 9psi
